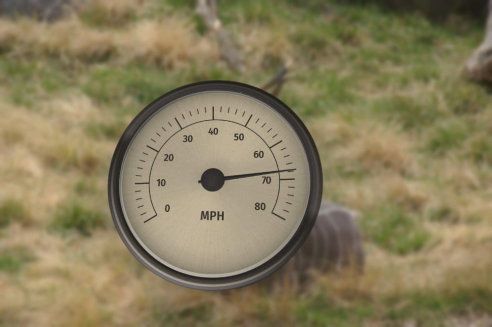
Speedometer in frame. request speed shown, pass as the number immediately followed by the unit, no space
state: 68mph
